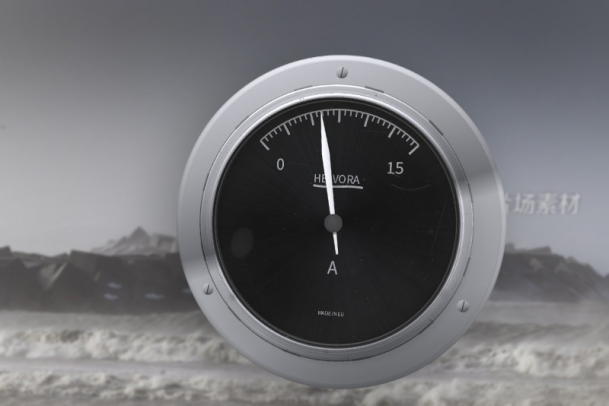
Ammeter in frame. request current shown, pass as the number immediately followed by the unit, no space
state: 6A
